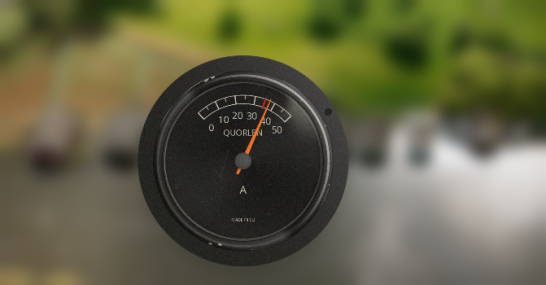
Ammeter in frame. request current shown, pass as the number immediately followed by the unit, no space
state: 37.5A
